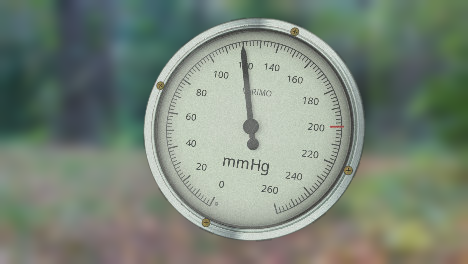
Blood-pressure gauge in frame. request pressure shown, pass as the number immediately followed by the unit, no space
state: 120mmHg
